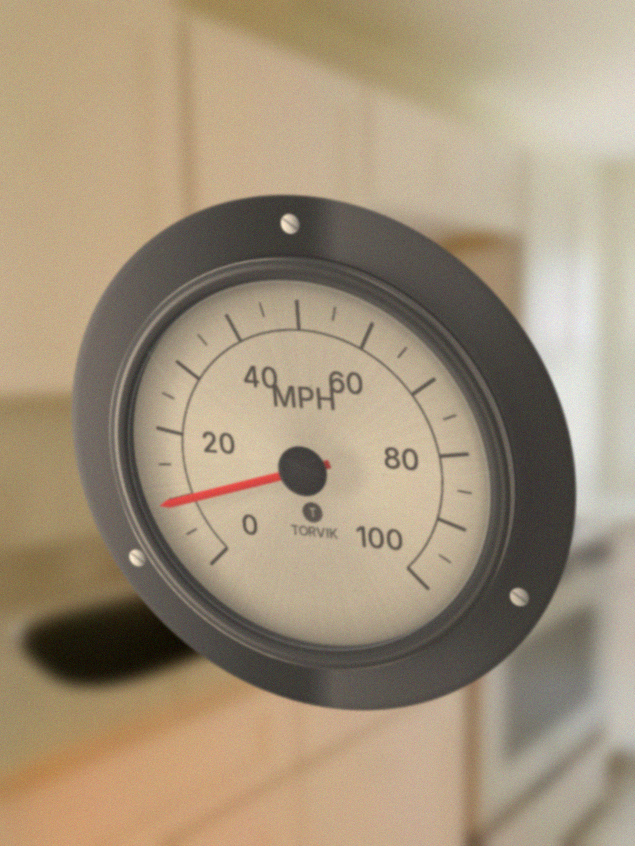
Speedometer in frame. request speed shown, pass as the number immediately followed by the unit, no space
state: 10mph
